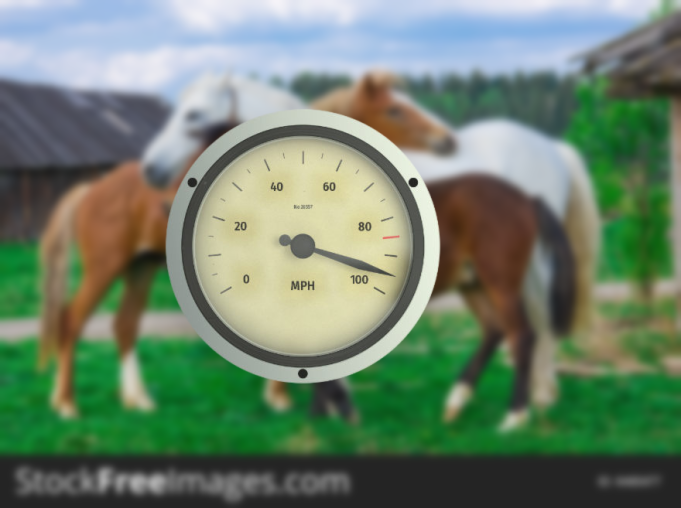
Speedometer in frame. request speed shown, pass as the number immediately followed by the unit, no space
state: 95mph
